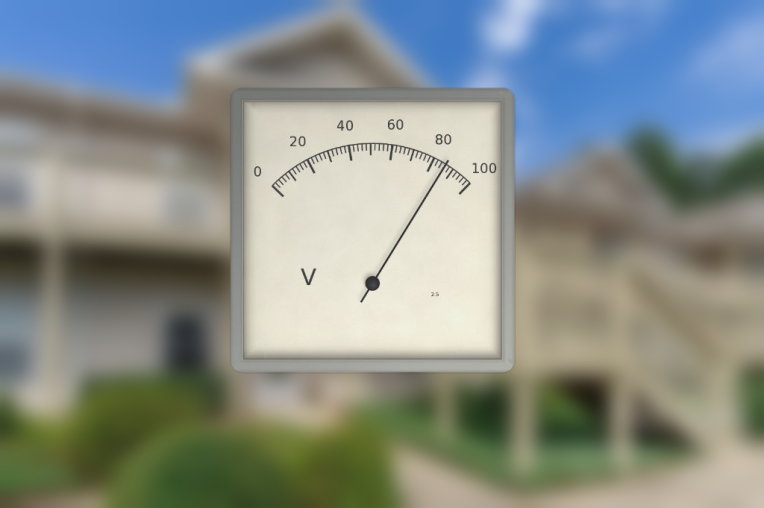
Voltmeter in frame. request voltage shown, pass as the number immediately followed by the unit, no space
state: 86V
